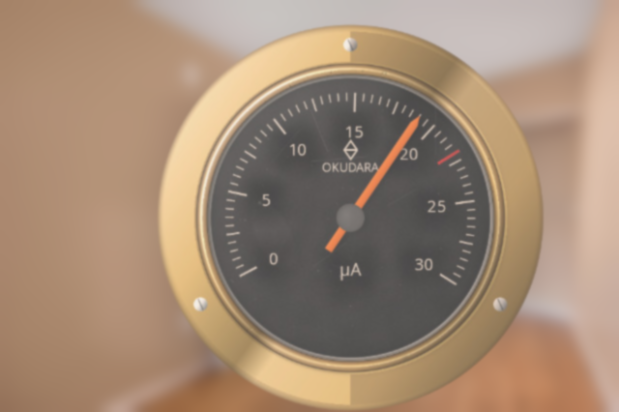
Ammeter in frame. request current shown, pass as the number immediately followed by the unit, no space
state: 19µA
